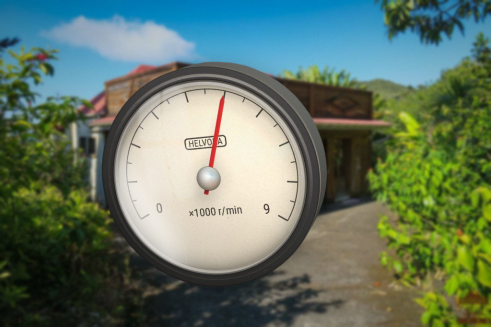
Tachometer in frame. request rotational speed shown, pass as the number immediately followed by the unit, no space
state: 5000rpm
